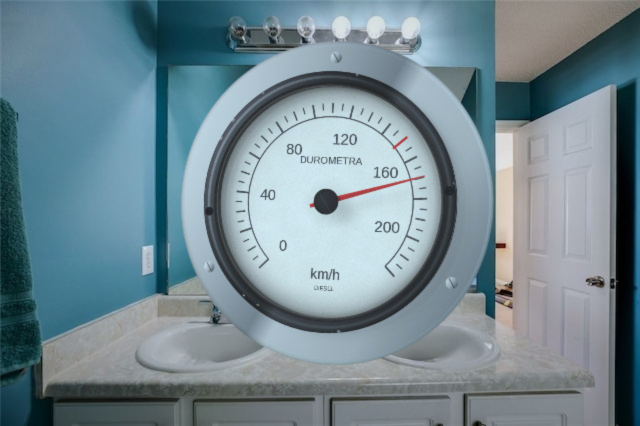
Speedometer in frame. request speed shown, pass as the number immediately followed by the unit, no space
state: 170km/h
